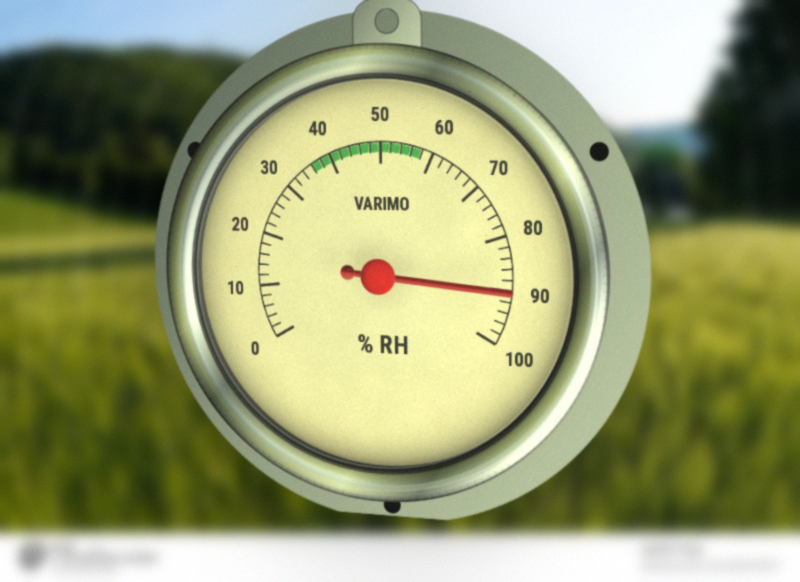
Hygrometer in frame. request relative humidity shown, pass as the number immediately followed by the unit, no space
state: 90%
